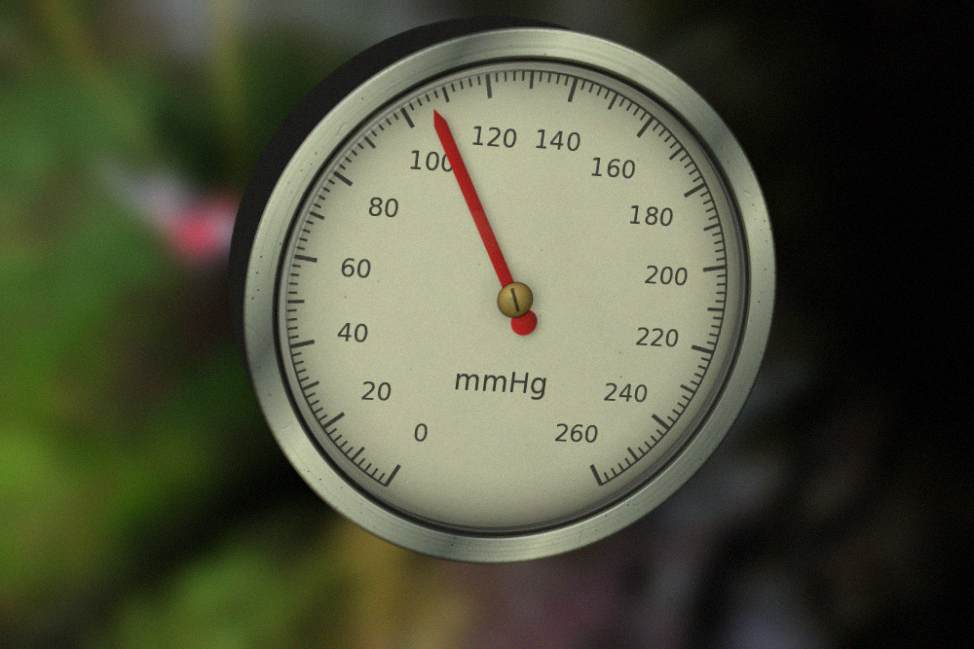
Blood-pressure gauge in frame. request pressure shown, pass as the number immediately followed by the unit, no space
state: 106mmHg
